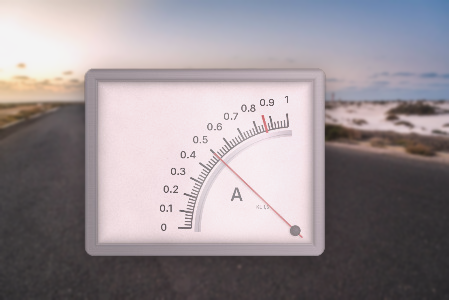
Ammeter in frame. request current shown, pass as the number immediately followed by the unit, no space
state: 0.5A
